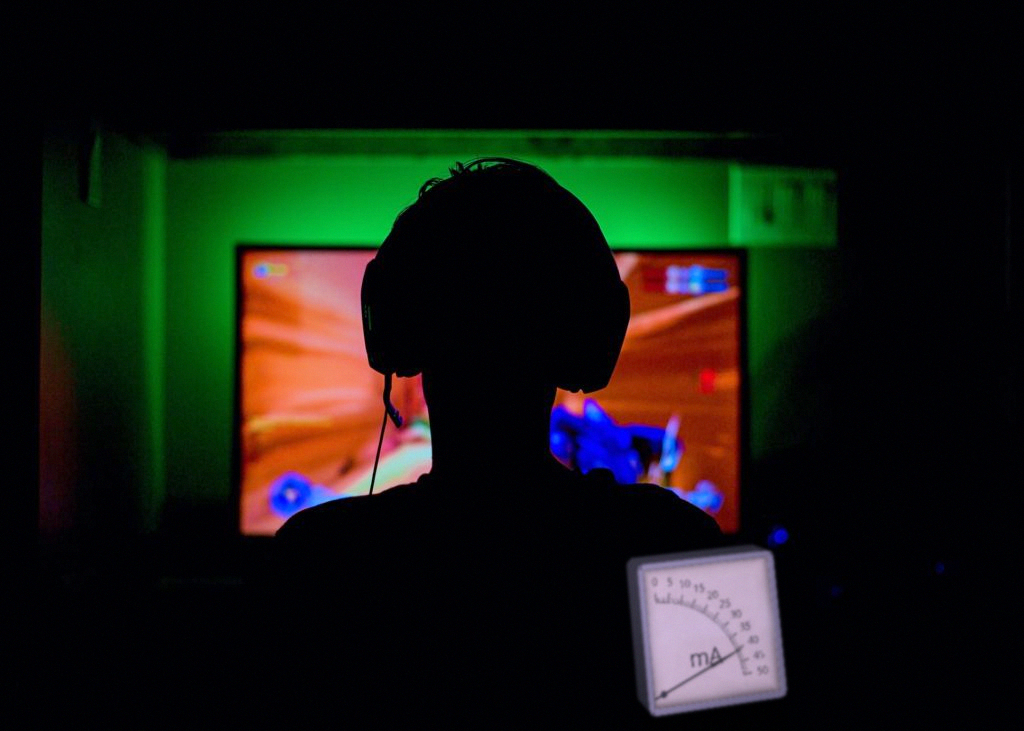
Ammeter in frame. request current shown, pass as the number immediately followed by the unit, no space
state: 40mA
